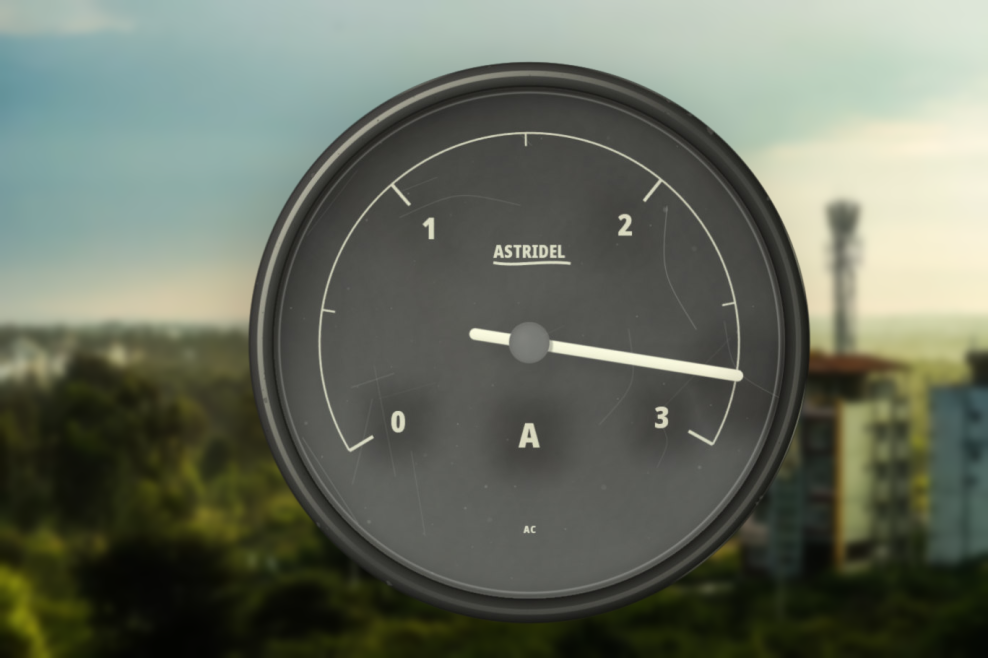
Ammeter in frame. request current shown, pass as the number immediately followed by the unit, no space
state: 2.75A
